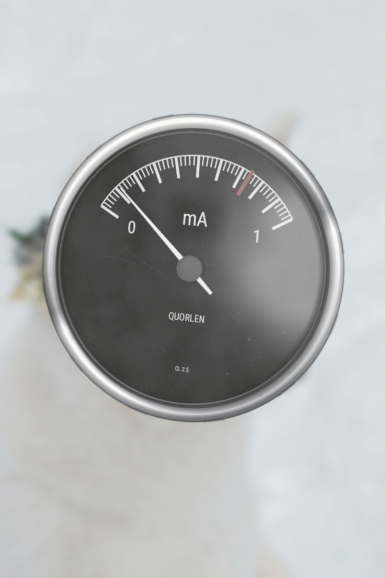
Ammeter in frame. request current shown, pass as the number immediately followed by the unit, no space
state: 0.12mA
